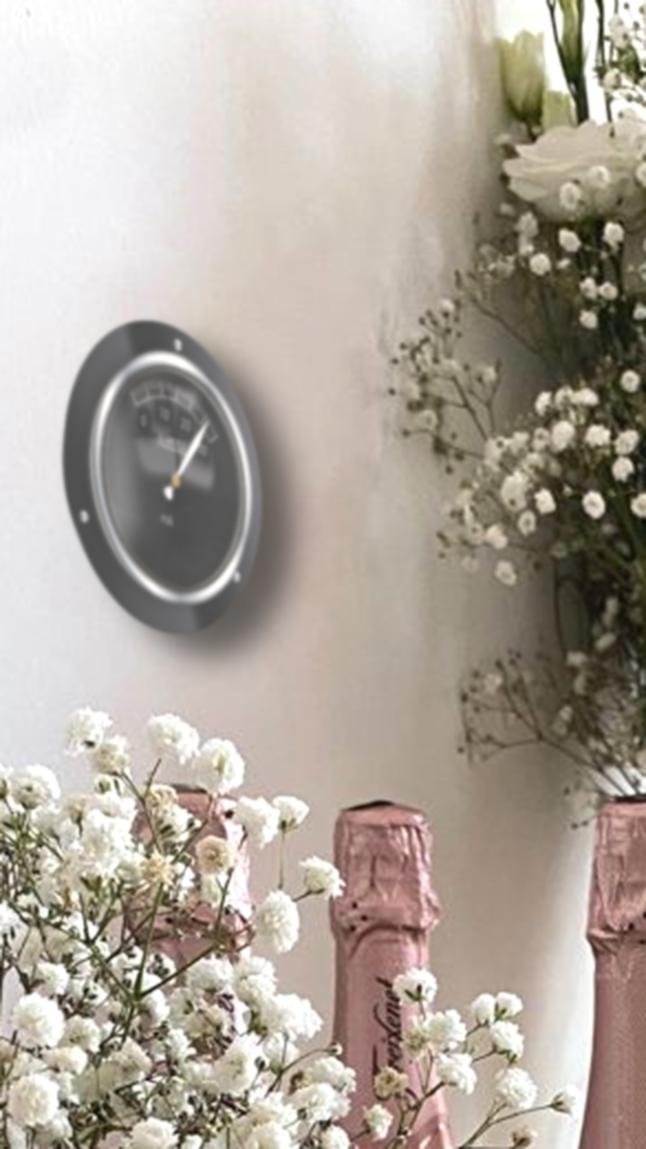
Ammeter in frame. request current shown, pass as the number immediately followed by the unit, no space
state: 25mA
